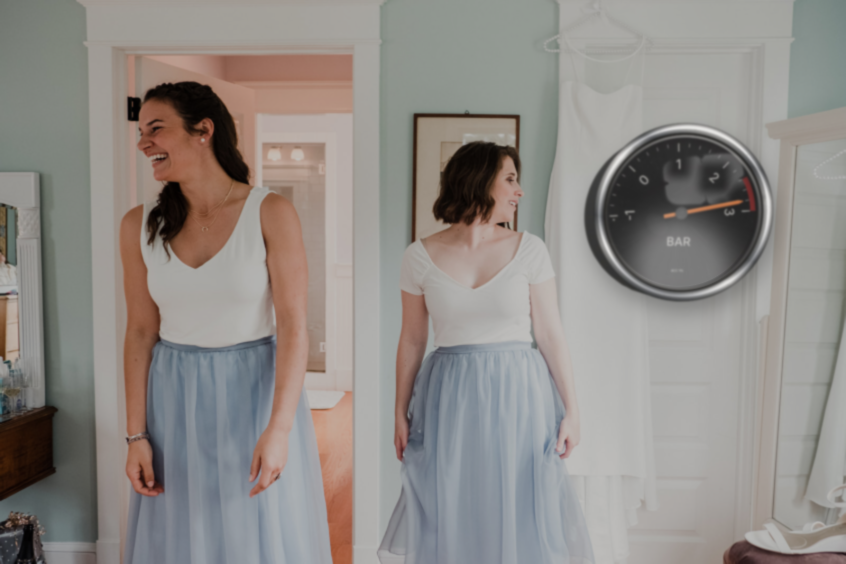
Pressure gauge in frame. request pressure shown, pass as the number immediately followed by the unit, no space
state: 2.8bar
